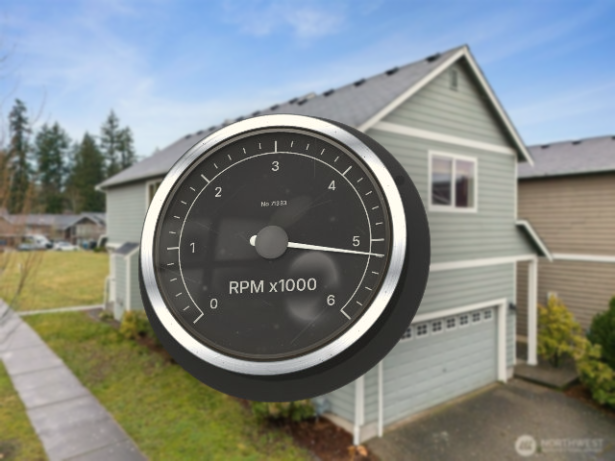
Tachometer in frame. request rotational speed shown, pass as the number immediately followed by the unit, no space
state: 5200rpm
